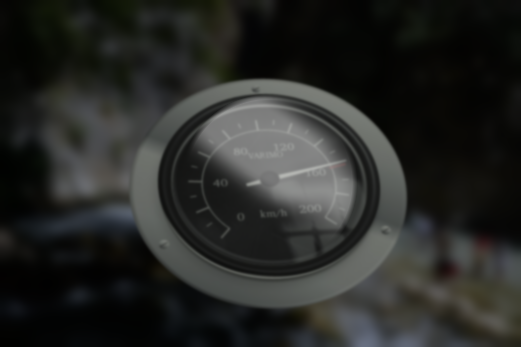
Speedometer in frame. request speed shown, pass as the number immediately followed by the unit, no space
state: 160km/h
